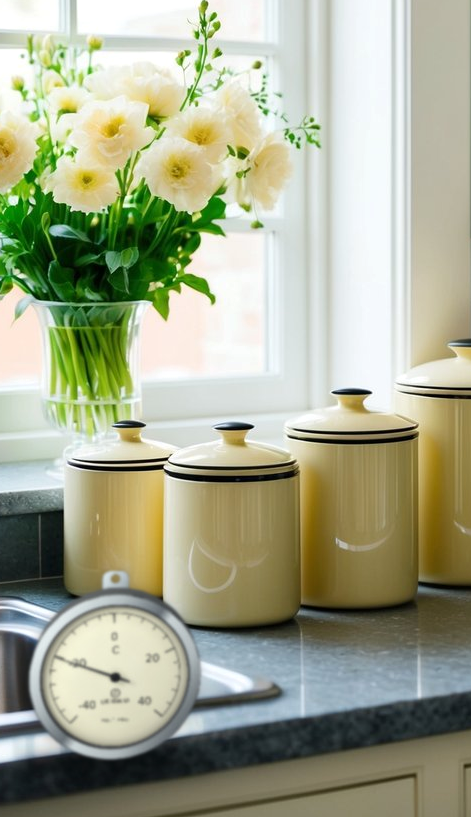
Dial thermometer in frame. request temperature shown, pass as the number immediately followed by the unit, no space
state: -20°C
